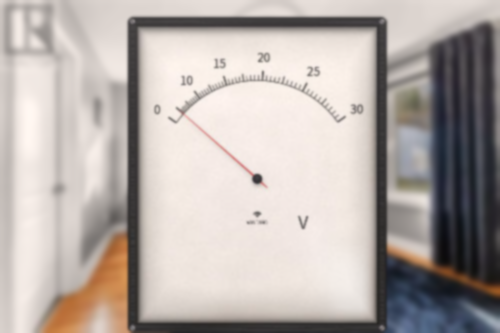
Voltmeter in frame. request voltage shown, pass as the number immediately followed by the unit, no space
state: 5V
